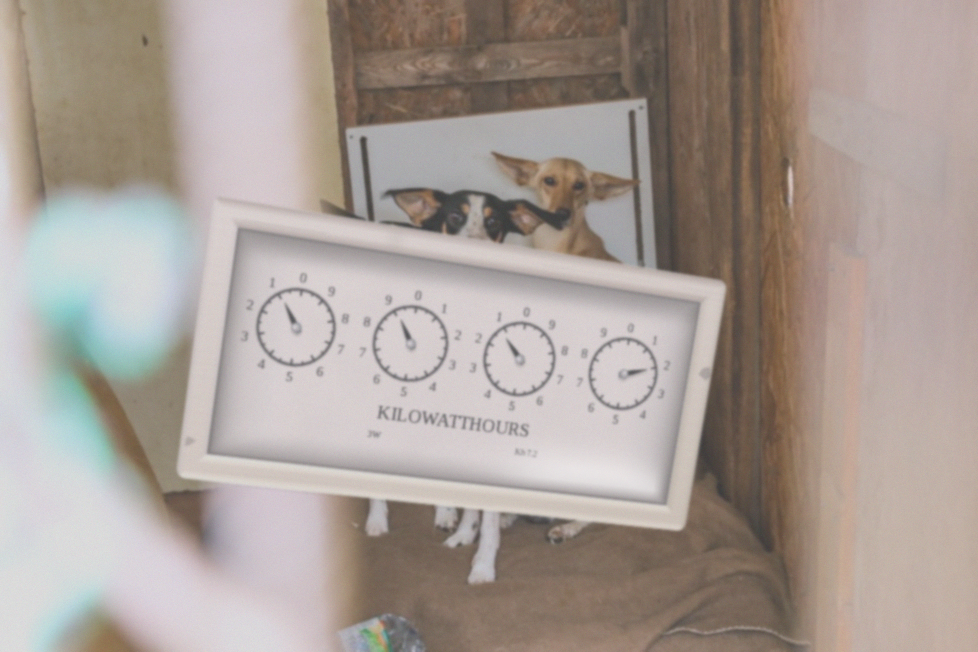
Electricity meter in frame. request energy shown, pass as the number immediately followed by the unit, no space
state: 912kWh
